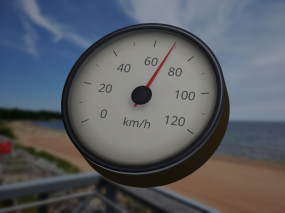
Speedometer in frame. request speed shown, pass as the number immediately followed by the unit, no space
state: 70km/h
